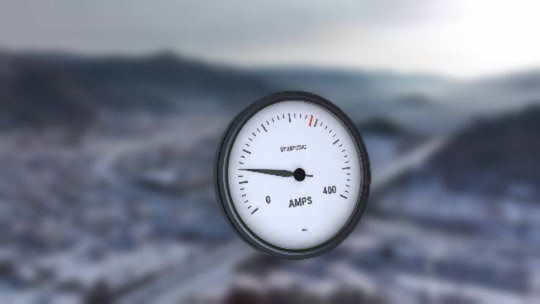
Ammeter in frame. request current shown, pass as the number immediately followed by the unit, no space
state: 70A
